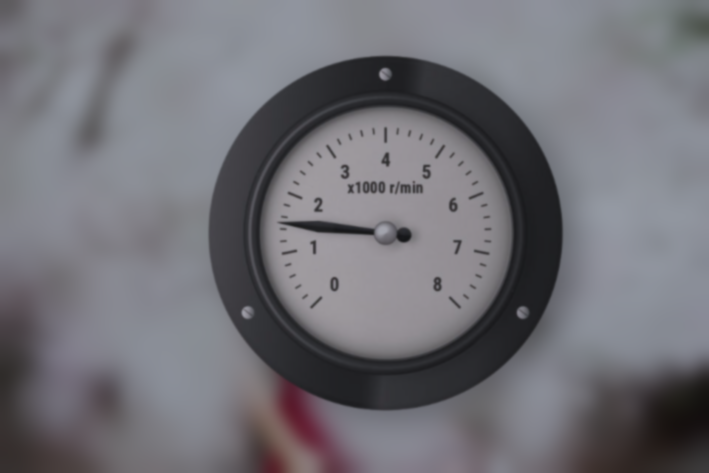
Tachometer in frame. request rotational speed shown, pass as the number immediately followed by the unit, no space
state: 1500rpm
